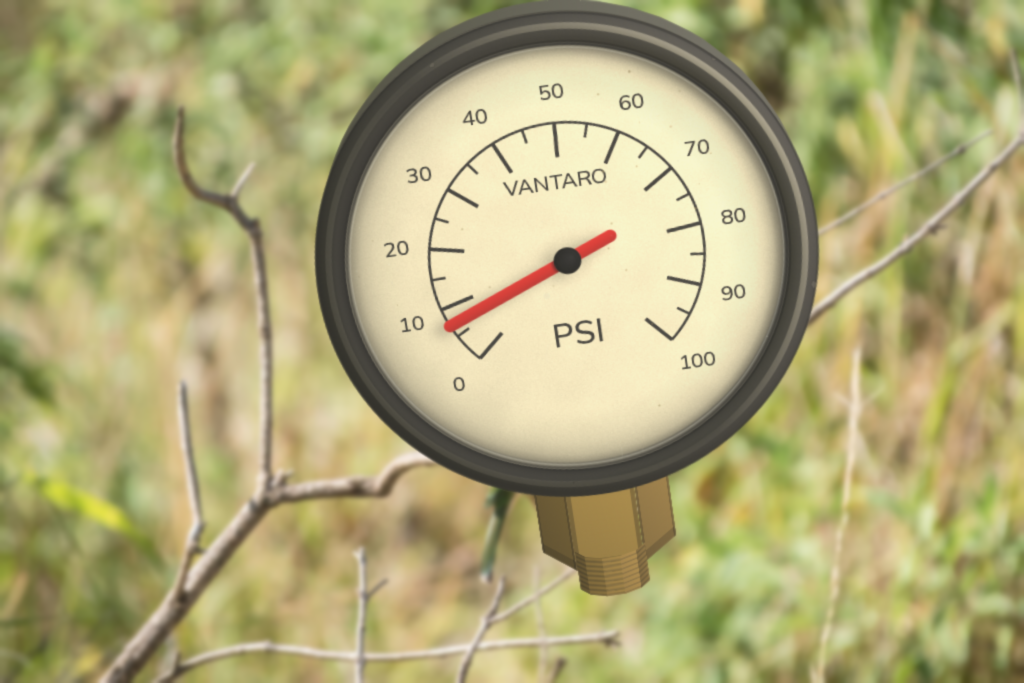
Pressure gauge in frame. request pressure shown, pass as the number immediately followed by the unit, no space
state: 7.5psi
